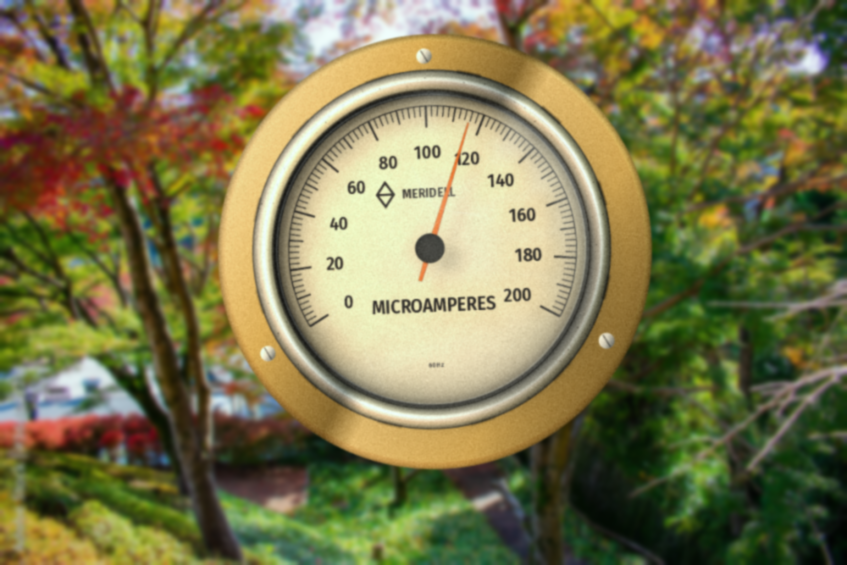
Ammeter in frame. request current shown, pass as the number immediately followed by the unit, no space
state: 116µA
